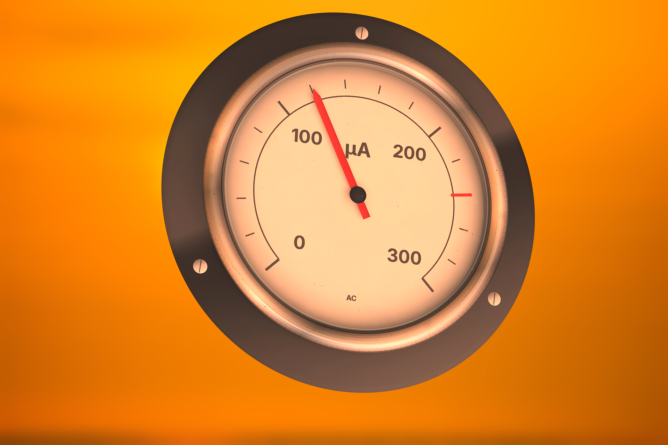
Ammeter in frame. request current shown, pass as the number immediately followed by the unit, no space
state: 120µA
